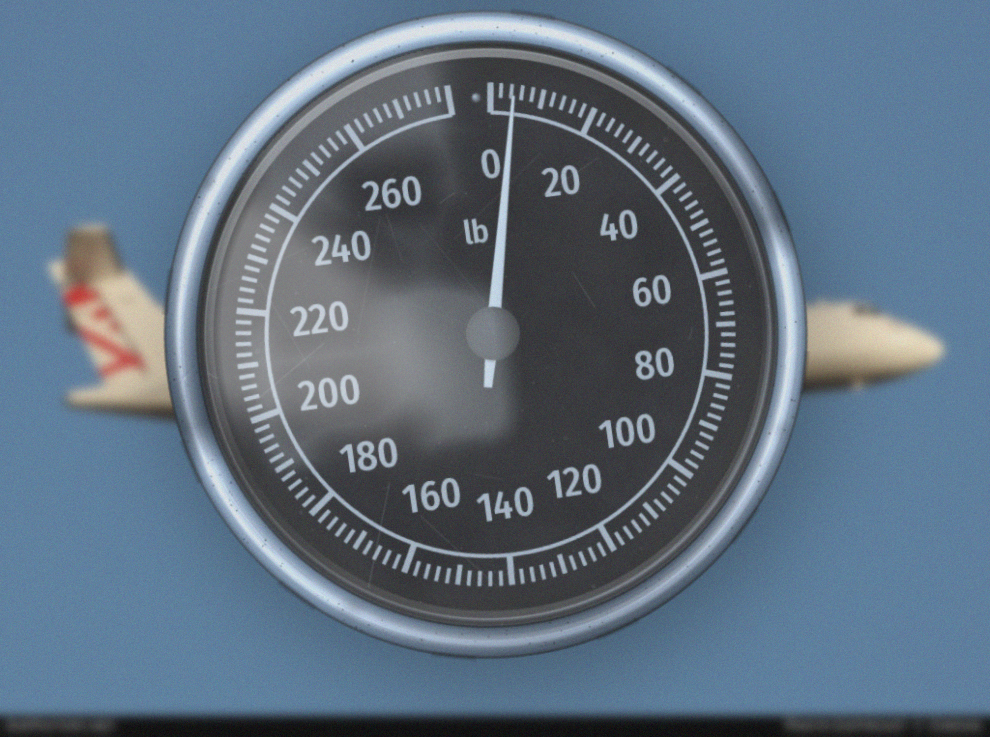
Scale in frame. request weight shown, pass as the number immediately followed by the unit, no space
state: 4lb
